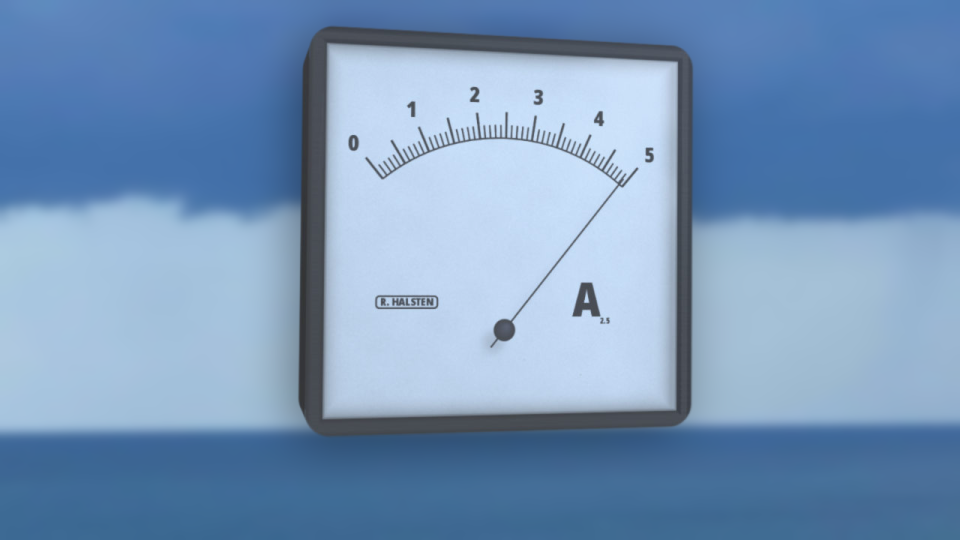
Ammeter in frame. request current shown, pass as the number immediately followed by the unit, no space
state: 4.9A
